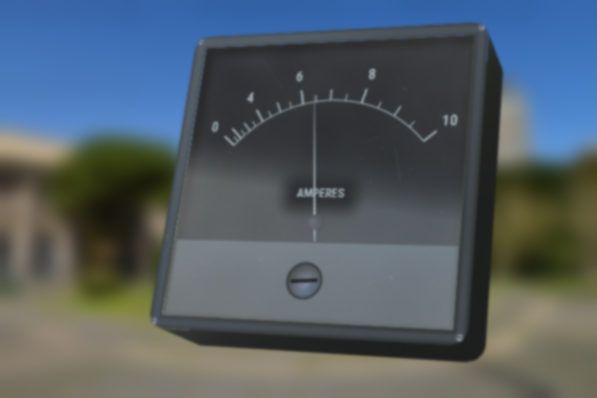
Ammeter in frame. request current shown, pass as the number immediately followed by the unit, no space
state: 6.5A
